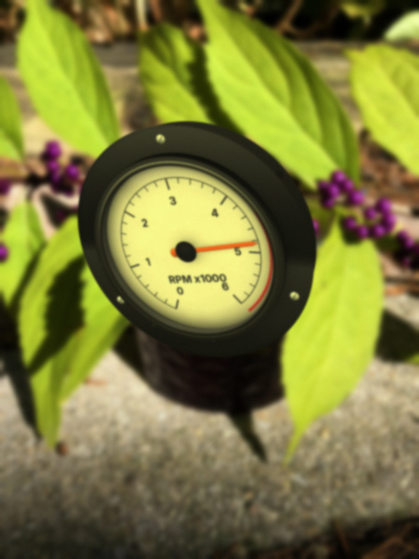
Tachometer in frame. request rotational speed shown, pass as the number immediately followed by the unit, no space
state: 4800rpm
